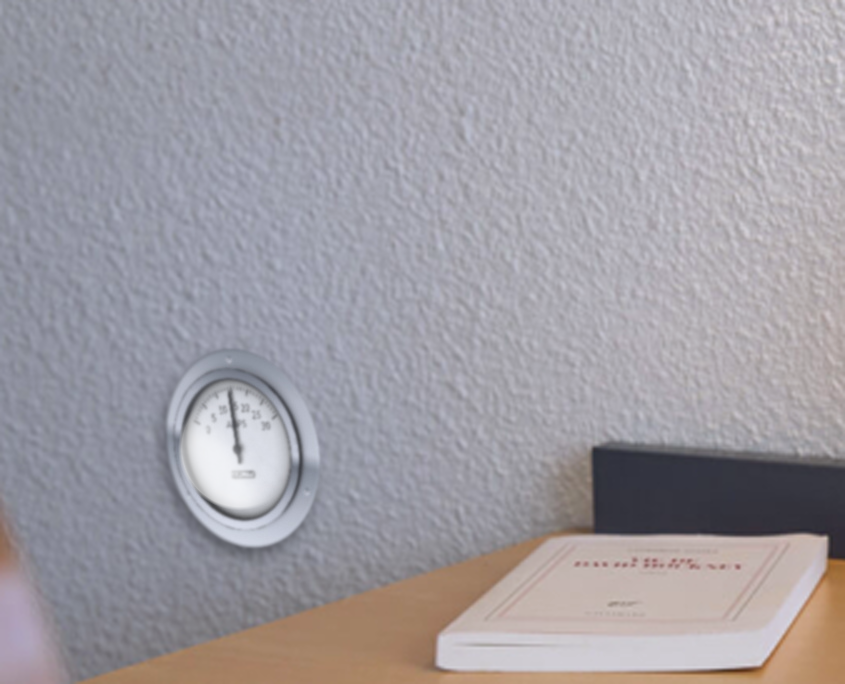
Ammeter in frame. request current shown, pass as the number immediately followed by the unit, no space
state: 15A
